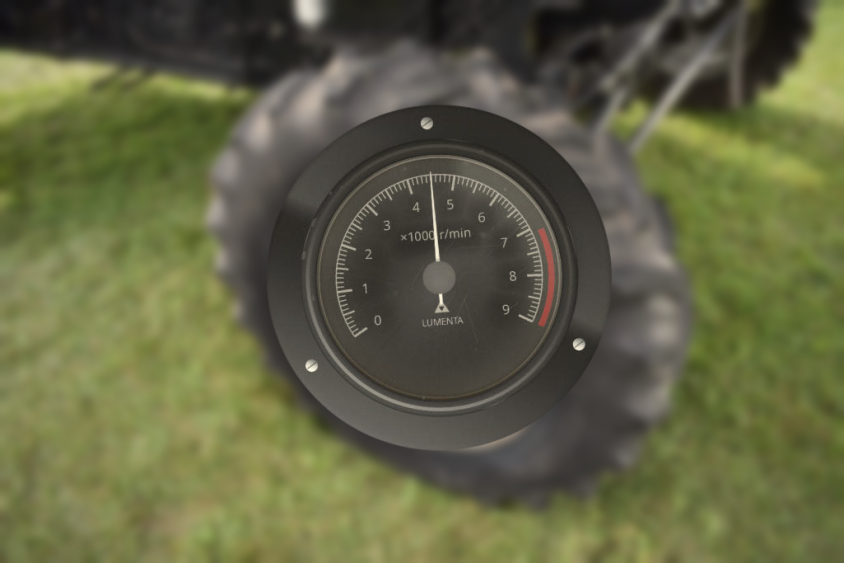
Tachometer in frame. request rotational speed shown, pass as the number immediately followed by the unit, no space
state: 4500rpm
